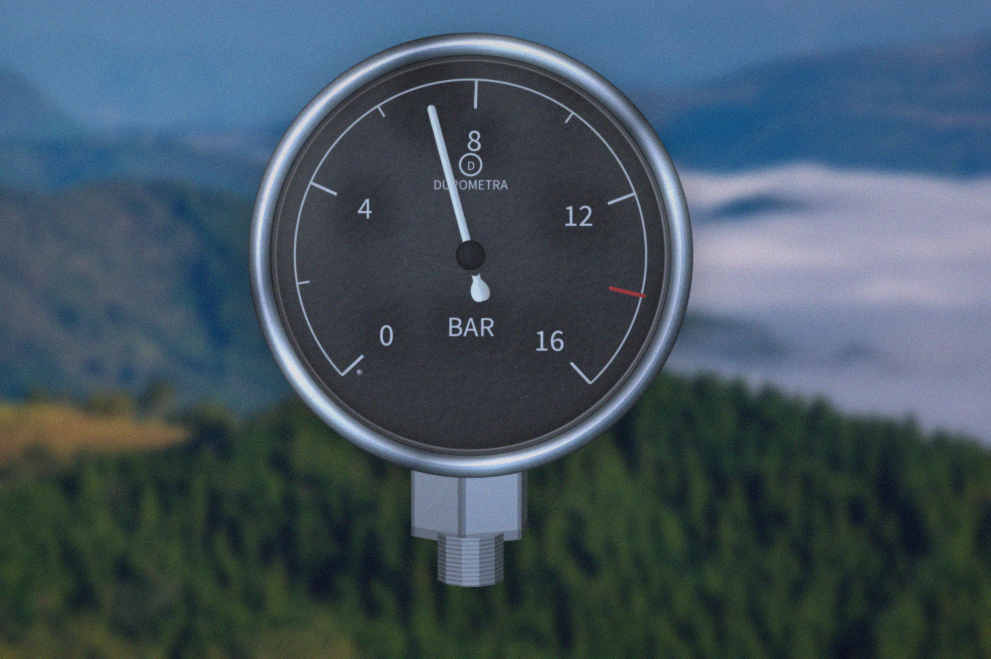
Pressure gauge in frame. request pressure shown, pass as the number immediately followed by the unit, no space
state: 7bar
